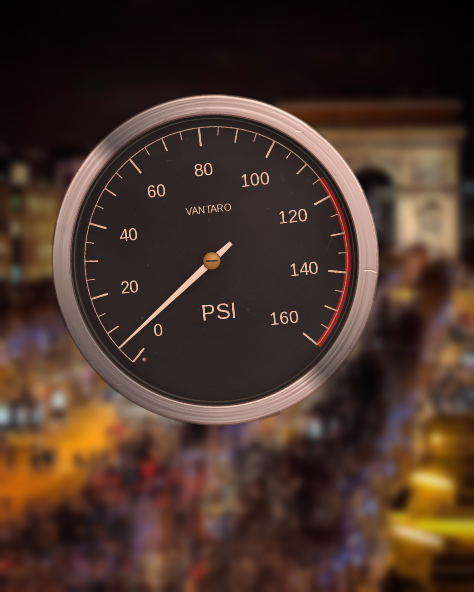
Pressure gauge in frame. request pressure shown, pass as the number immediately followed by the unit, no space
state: 5psi
